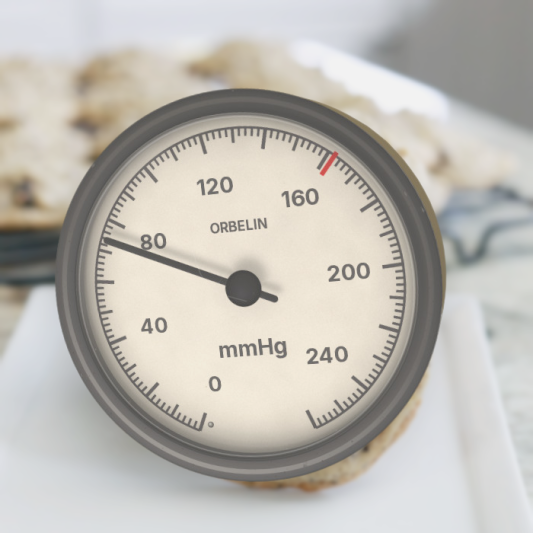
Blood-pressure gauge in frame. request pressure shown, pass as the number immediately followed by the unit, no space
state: 74mmHg
